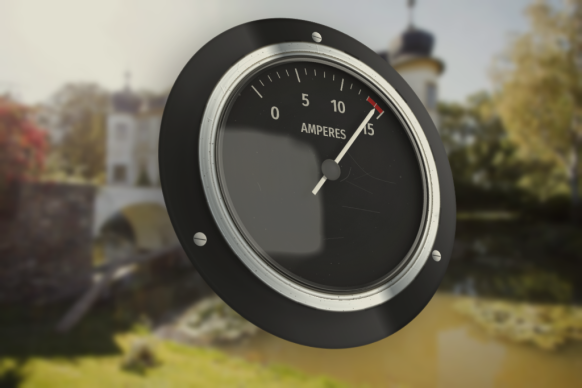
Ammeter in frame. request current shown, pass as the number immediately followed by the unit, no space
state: 14A
